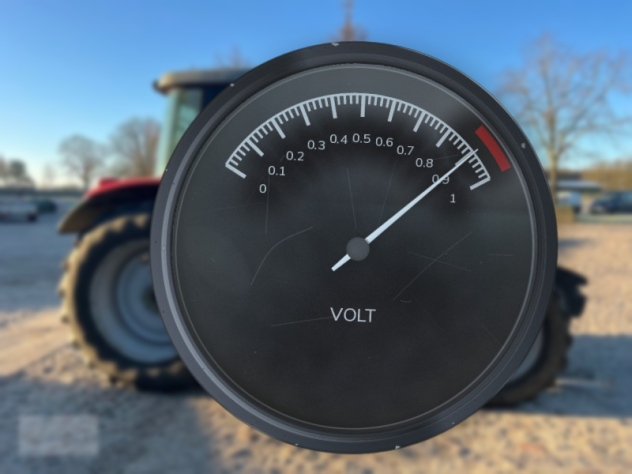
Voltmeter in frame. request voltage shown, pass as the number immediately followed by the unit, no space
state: 0.9V
